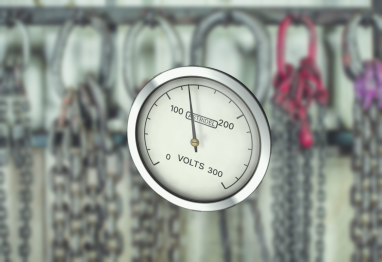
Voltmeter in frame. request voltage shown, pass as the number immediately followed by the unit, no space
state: 130V
